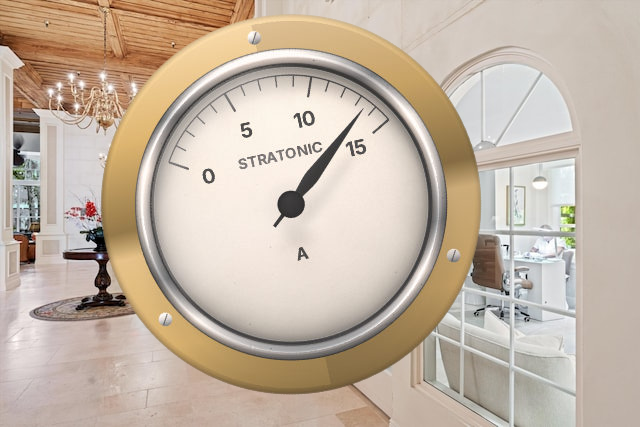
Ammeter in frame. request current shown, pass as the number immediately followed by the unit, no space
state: 13.5A
